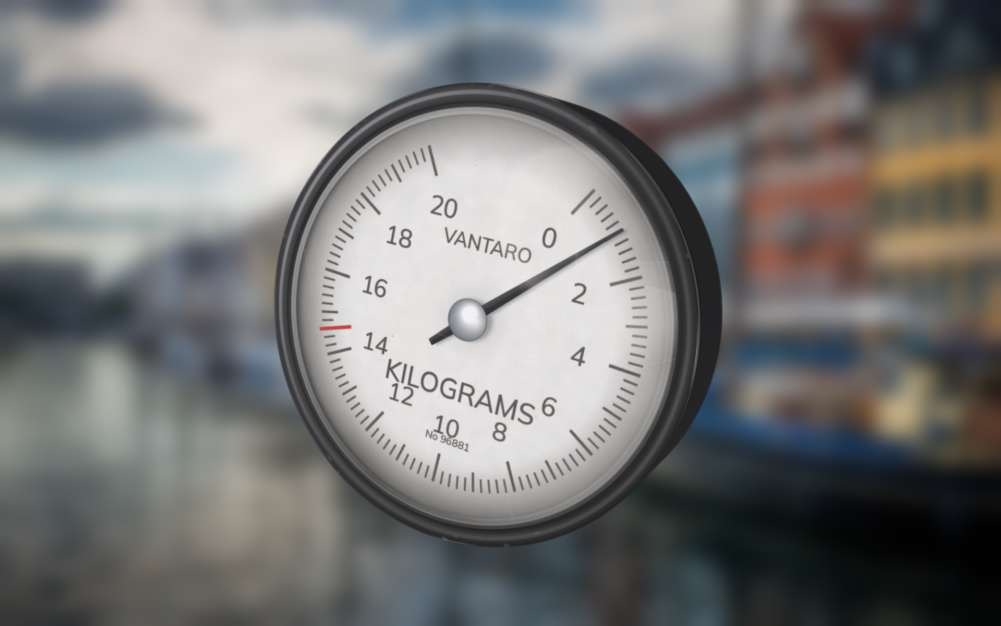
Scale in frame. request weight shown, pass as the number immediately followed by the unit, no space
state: 1kg
